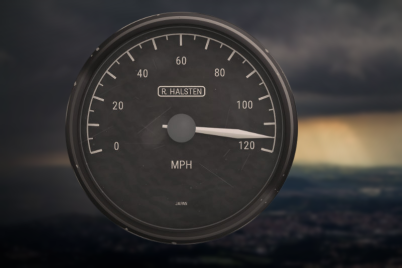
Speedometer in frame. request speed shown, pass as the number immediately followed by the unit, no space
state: 115mph
